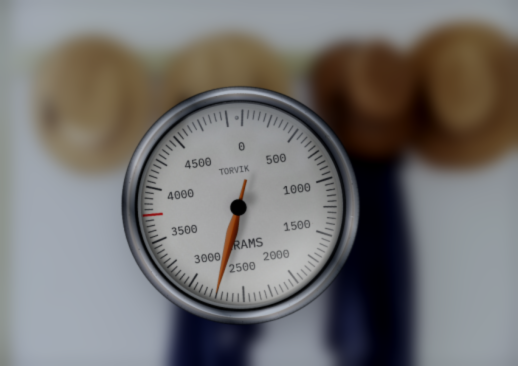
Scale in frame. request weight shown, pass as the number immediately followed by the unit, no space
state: 2750g
